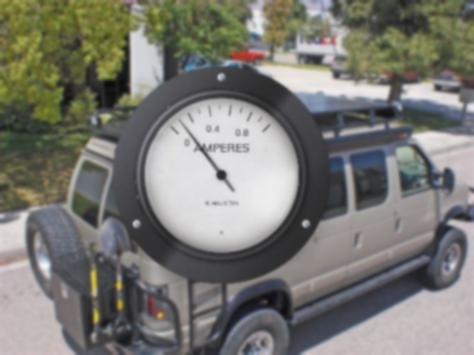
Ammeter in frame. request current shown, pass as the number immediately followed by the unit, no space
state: 0.1A
